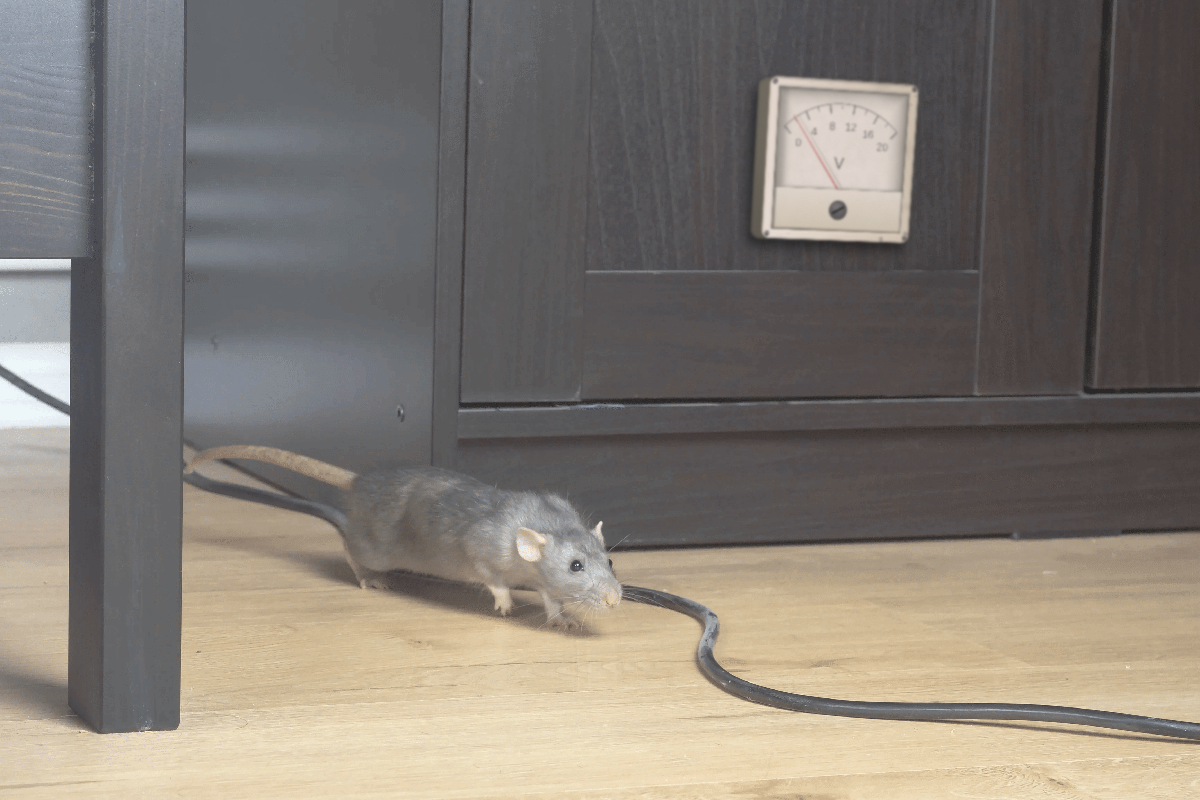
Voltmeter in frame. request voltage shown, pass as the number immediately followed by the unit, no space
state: 2V
